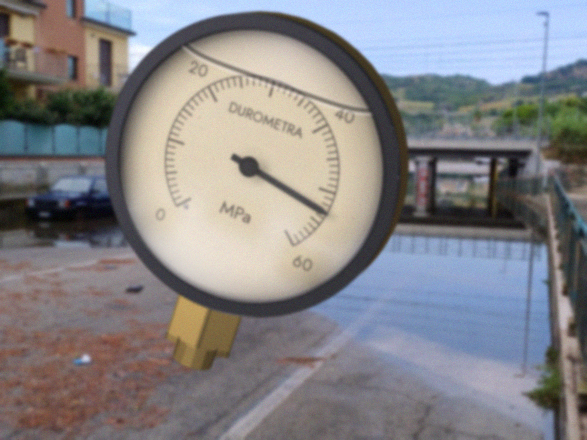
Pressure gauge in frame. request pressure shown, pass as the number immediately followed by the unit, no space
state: 53MPa
